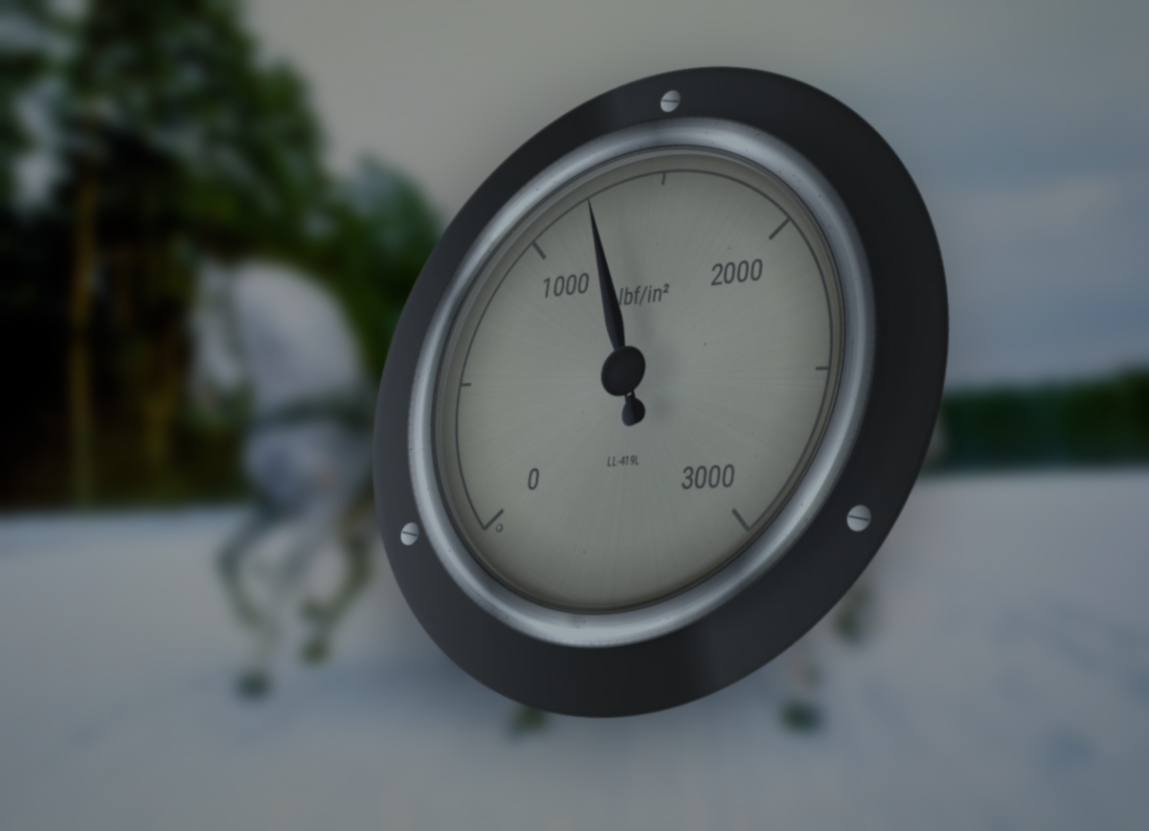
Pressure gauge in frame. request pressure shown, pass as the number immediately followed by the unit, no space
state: 1250psi
